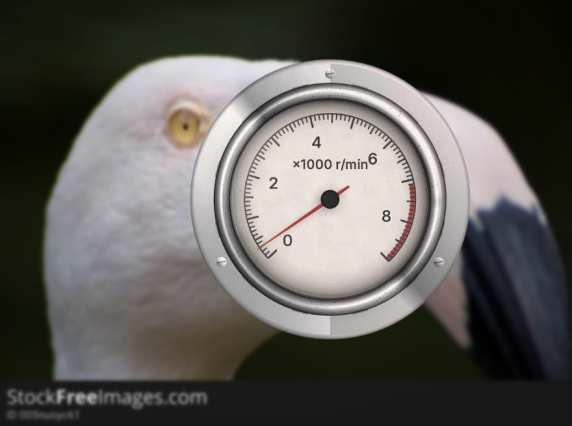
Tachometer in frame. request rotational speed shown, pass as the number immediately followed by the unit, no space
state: 300rpm
